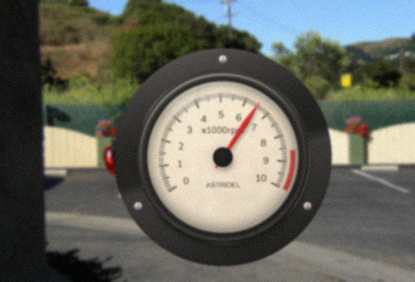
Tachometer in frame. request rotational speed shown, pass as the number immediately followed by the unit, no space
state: 6500rpm
